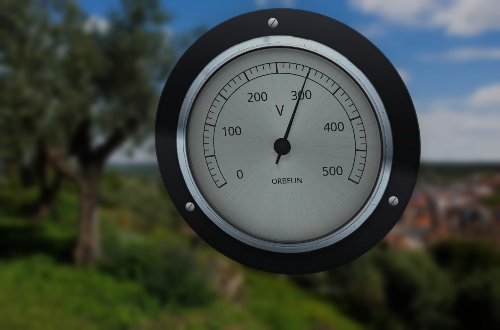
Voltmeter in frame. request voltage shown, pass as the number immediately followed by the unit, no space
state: 300V
